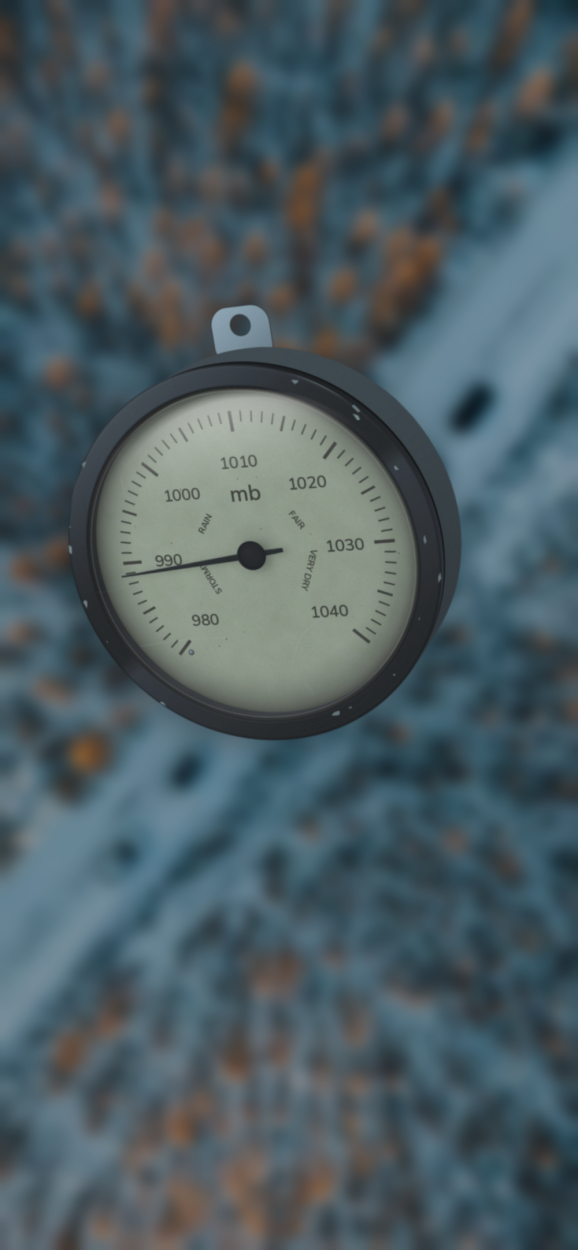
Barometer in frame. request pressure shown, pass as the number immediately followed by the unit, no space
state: 989mbar
